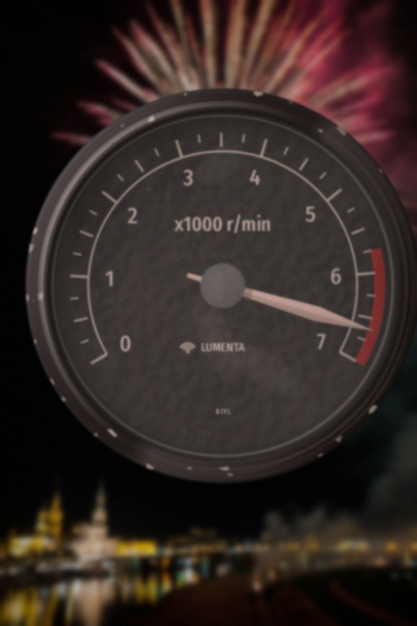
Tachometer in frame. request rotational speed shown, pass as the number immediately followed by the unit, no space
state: 6625rpm
